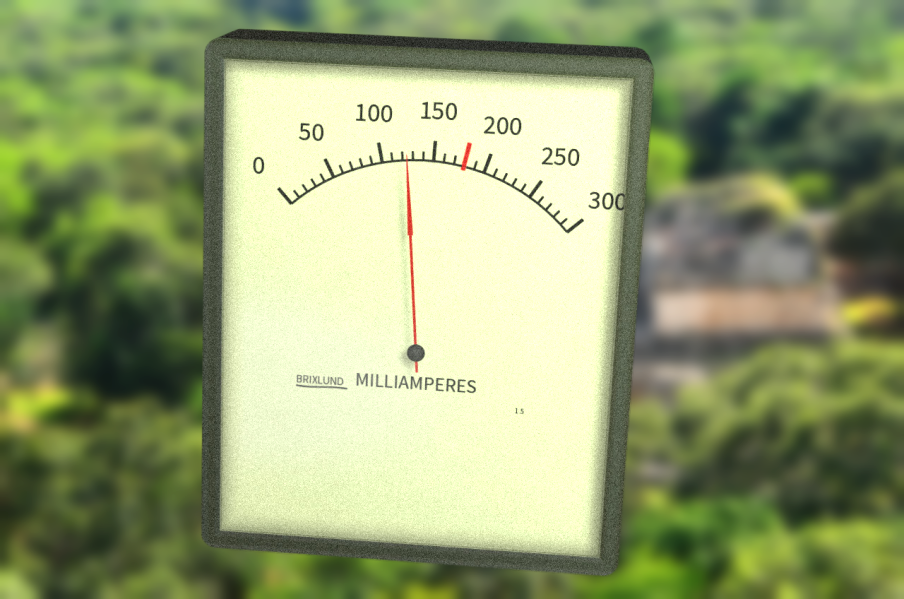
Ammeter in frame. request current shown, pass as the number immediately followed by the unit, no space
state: 125mA
